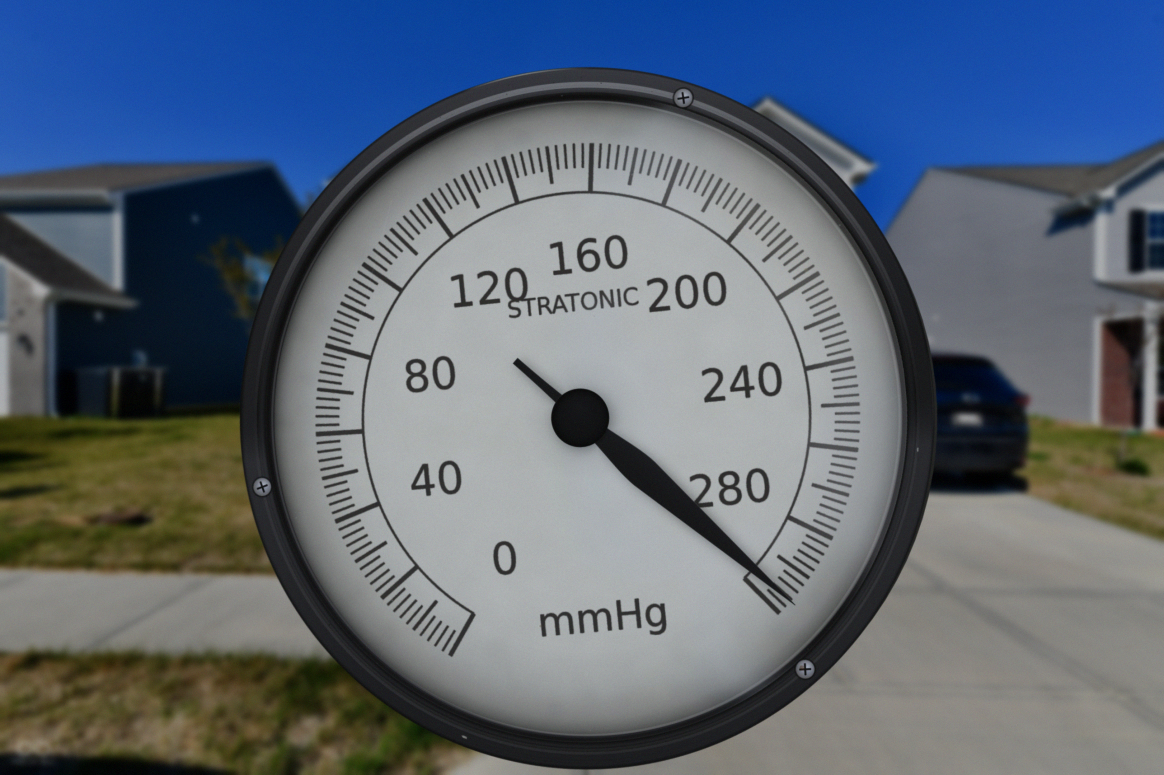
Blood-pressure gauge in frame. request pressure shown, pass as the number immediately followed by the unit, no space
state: 296mmHg
